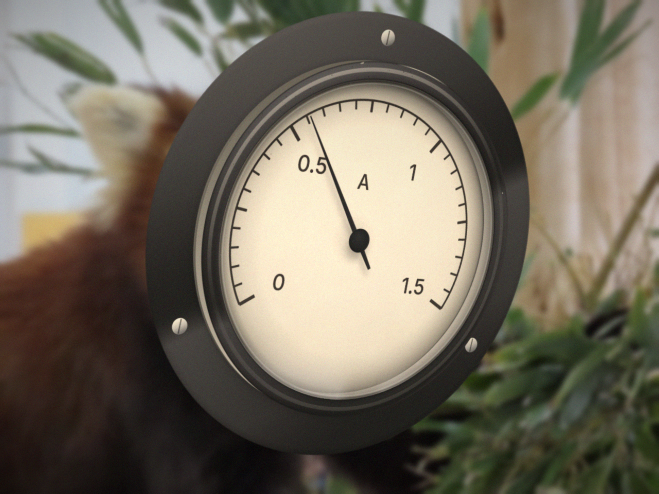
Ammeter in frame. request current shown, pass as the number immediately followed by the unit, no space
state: 0.55A
